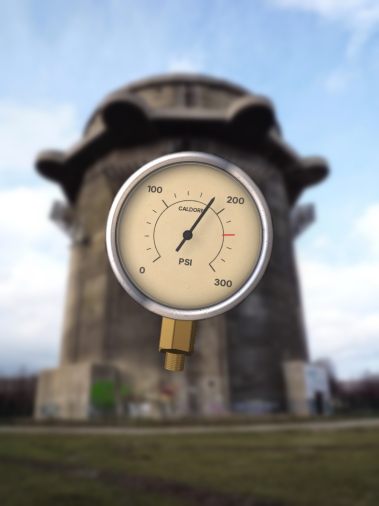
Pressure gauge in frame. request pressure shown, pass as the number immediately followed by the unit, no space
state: 180psi
